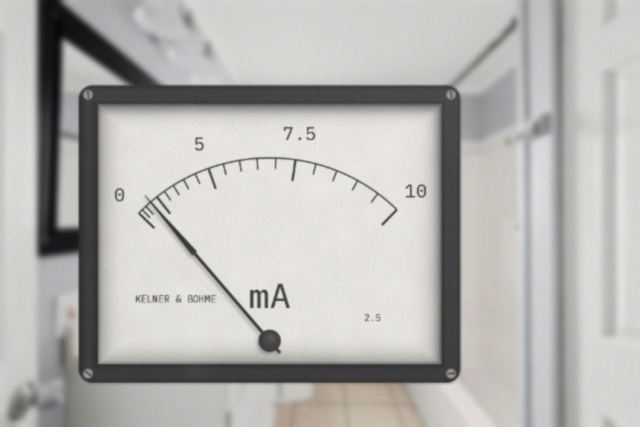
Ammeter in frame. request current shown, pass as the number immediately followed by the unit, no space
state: 2mA
